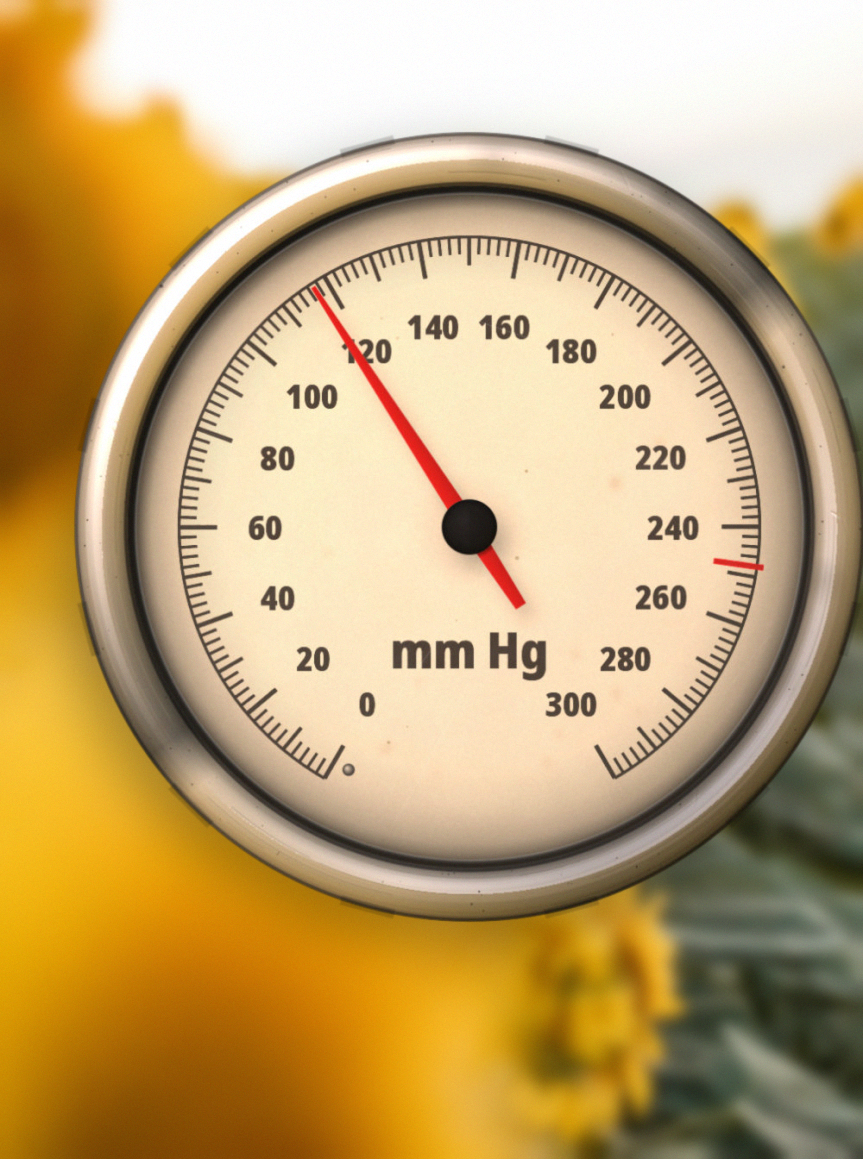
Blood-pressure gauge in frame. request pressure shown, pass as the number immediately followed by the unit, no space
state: 117mmHg
